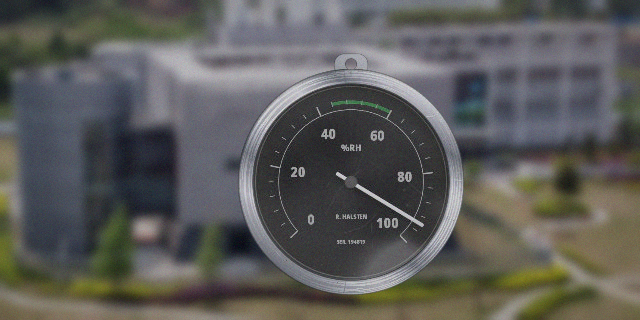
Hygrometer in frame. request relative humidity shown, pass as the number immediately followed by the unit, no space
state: 94%
